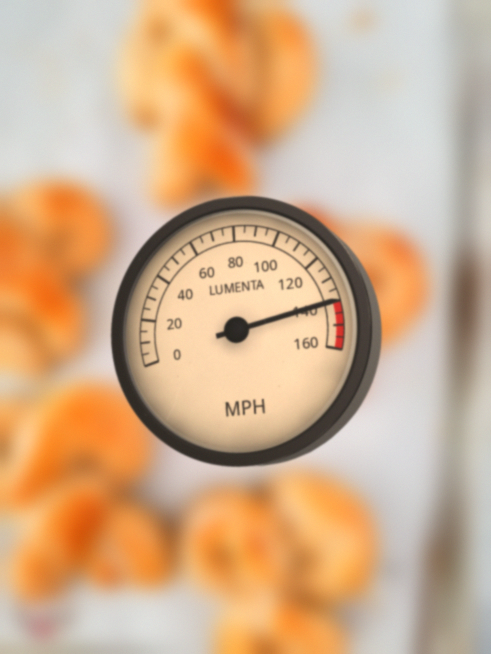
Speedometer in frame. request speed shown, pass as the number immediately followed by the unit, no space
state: 140mph
